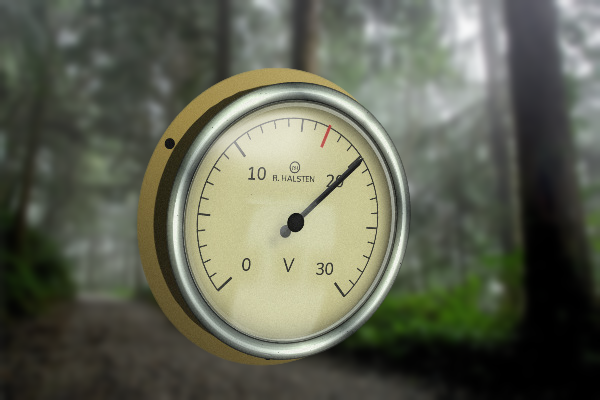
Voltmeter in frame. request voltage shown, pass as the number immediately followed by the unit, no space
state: 20V
